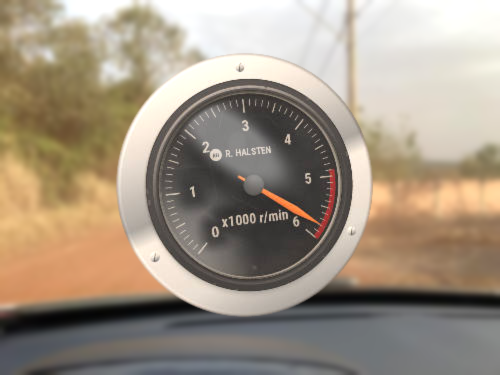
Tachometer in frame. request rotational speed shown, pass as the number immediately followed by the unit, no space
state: 5800rpm
